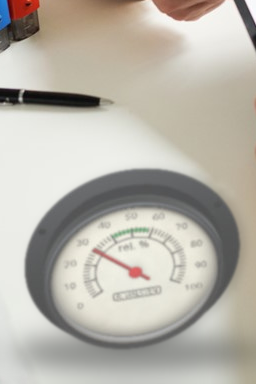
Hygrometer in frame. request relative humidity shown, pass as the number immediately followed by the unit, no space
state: 30%
